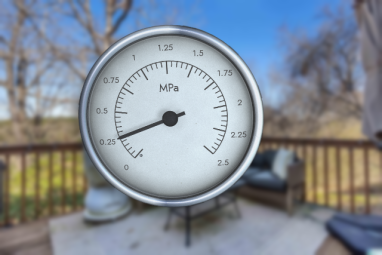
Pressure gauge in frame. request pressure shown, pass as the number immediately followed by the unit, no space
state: 0.25MPa
